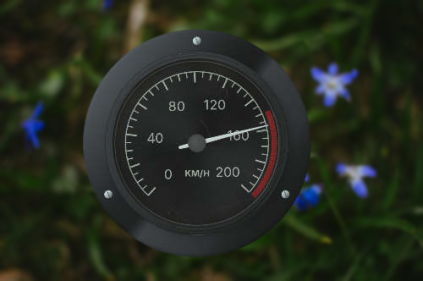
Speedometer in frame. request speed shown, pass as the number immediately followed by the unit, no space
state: 157.5km/h
